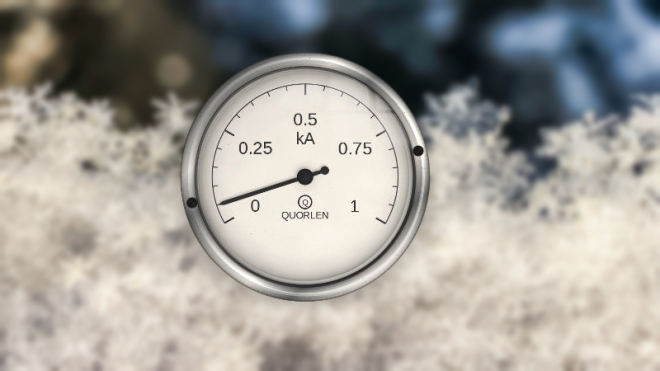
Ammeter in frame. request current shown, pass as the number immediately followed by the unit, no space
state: 0.05kA
